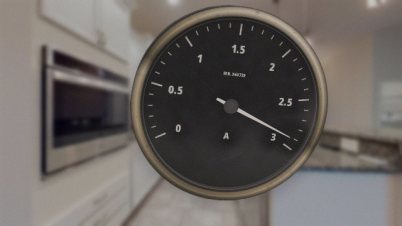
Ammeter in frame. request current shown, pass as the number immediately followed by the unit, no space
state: 2.9A
